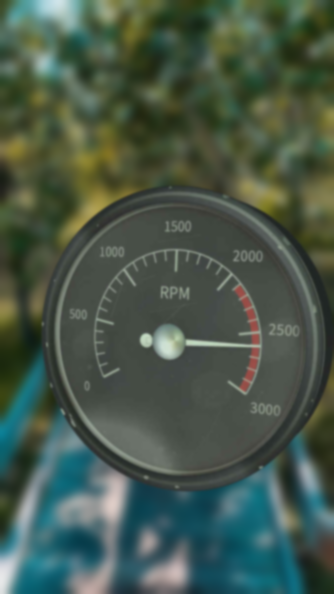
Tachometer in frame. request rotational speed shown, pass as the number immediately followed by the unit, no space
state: 2600rpm
